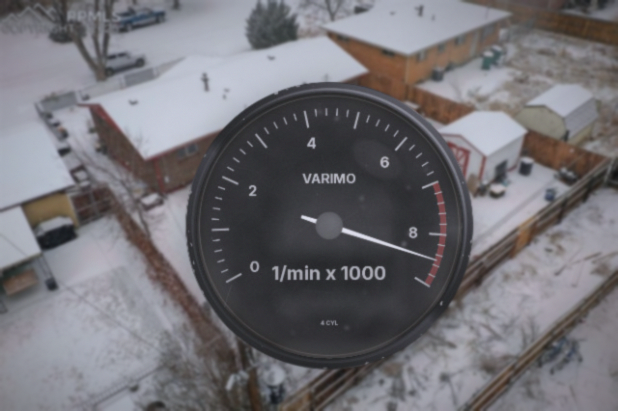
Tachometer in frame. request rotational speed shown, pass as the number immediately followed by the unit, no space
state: 8500rpm
